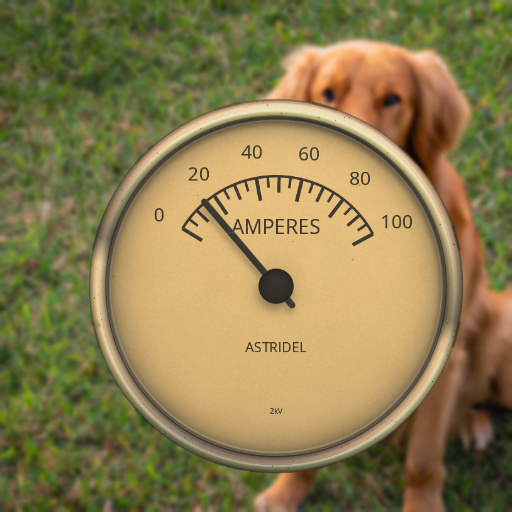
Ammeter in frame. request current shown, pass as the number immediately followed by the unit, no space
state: 15A
